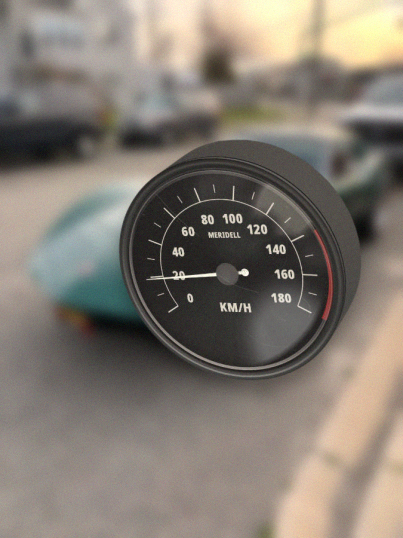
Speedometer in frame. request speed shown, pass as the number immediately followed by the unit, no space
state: 20km/h
